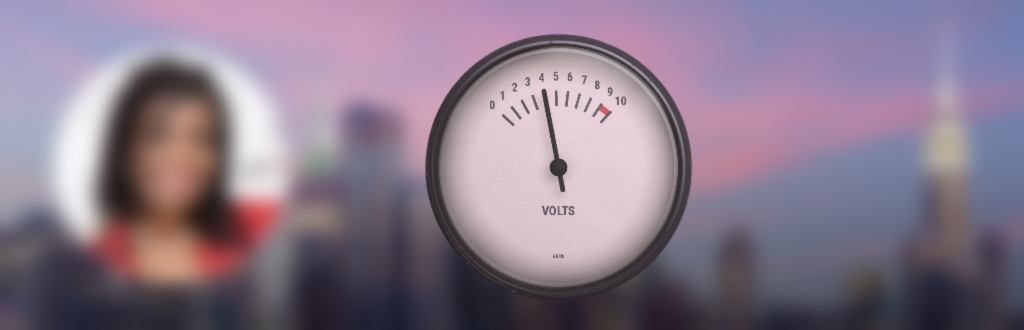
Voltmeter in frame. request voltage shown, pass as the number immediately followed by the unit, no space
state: 4V
